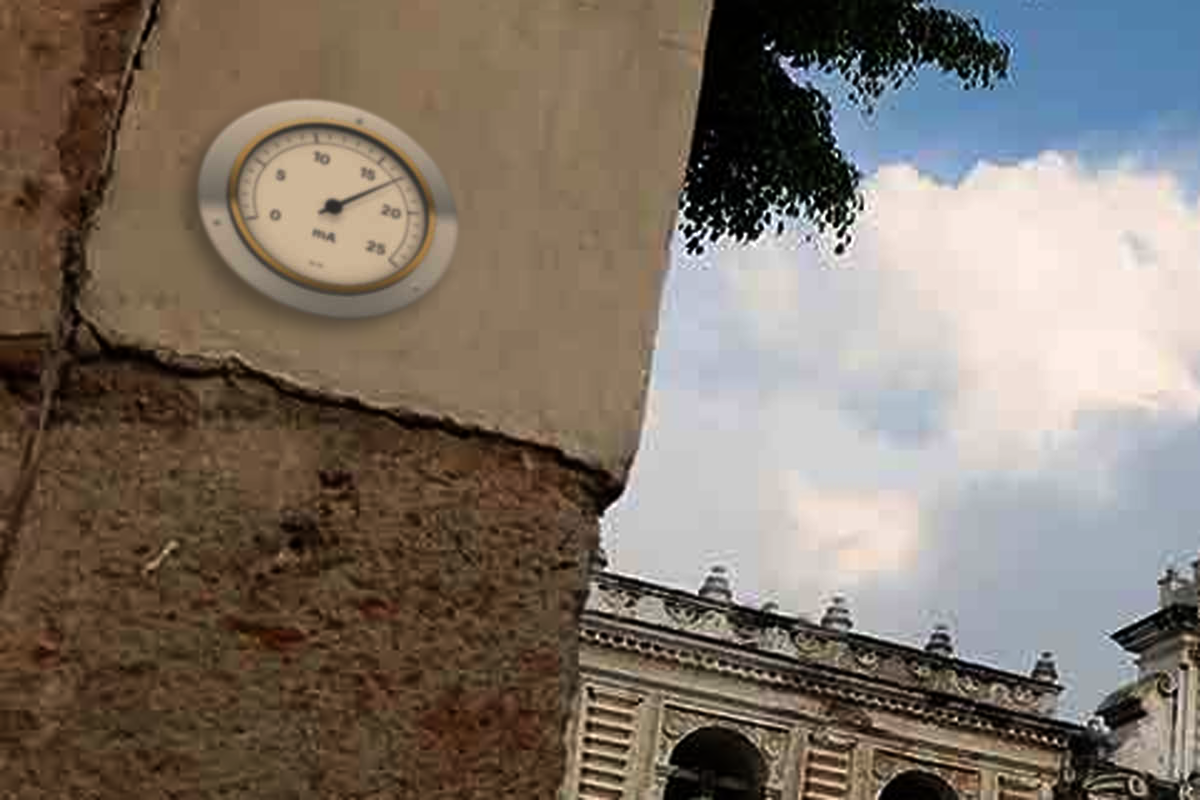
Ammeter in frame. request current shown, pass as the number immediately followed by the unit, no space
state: 17mA
